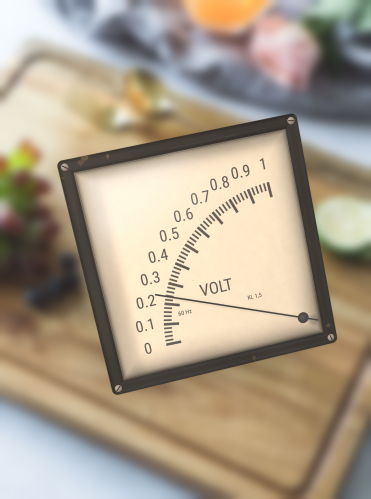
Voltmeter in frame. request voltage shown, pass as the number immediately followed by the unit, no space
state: 0.24V
